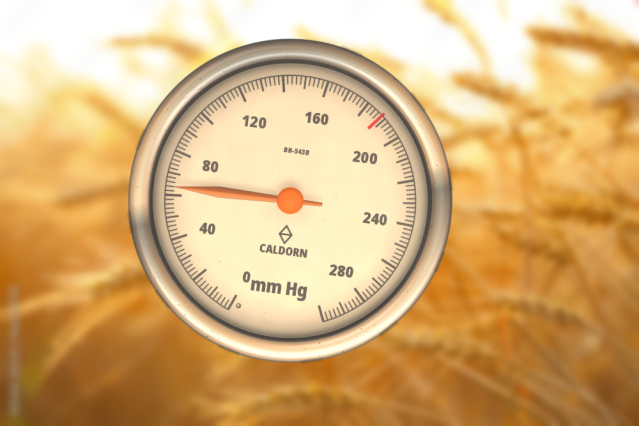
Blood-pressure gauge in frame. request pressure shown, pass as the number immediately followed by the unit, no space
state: 64mmHg
